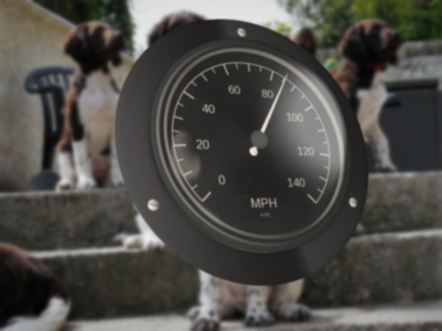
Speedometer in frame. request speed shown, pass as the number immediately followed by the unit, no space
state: 85mph
